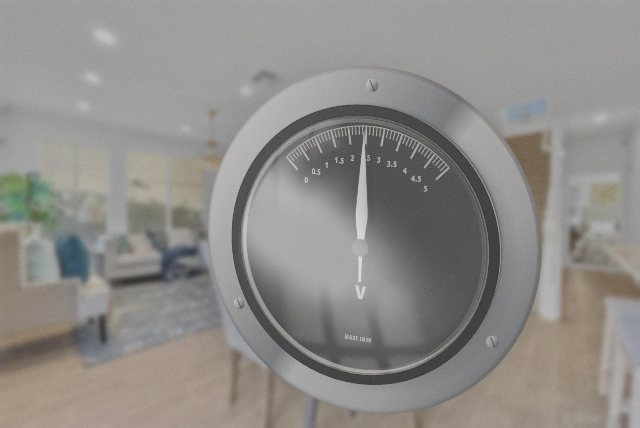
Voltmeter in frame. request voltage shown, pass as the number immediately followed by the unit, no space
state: 2.5V
